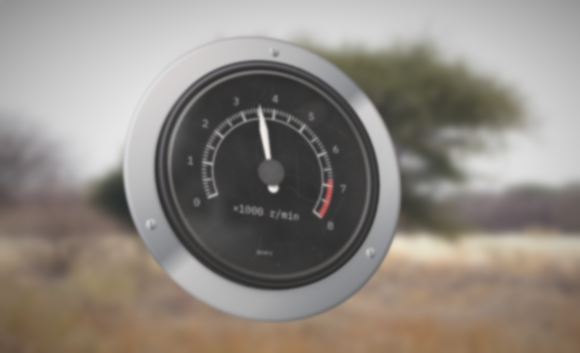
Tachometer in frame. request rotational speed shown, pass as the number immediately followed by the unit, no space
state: 3500rpm
